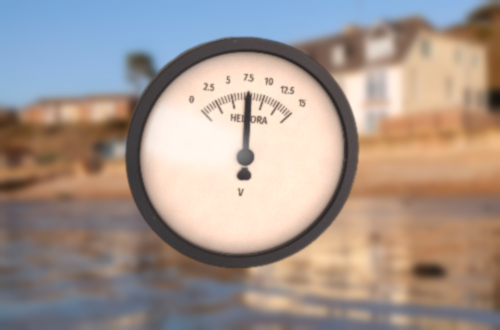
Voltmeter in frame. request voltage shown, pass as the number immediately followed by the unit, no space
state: 7.5V
